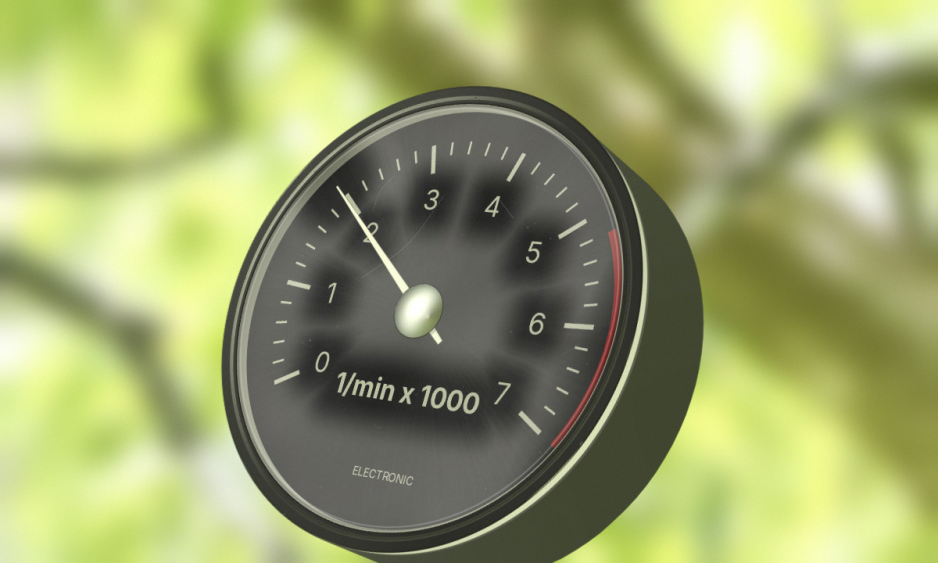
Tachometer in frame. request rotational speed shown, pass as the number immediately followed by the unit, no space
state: 2000rpm
